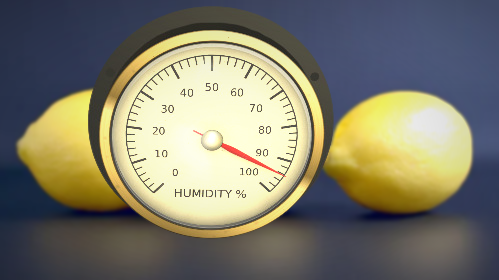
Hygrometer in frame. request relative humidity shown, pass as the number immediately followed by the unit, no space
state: 94%
